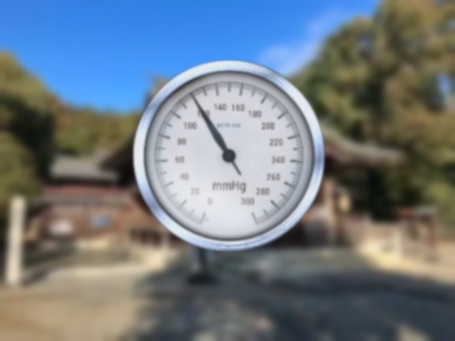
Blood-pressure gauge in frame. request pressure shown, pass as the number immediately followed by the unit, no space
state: 120mmHg
